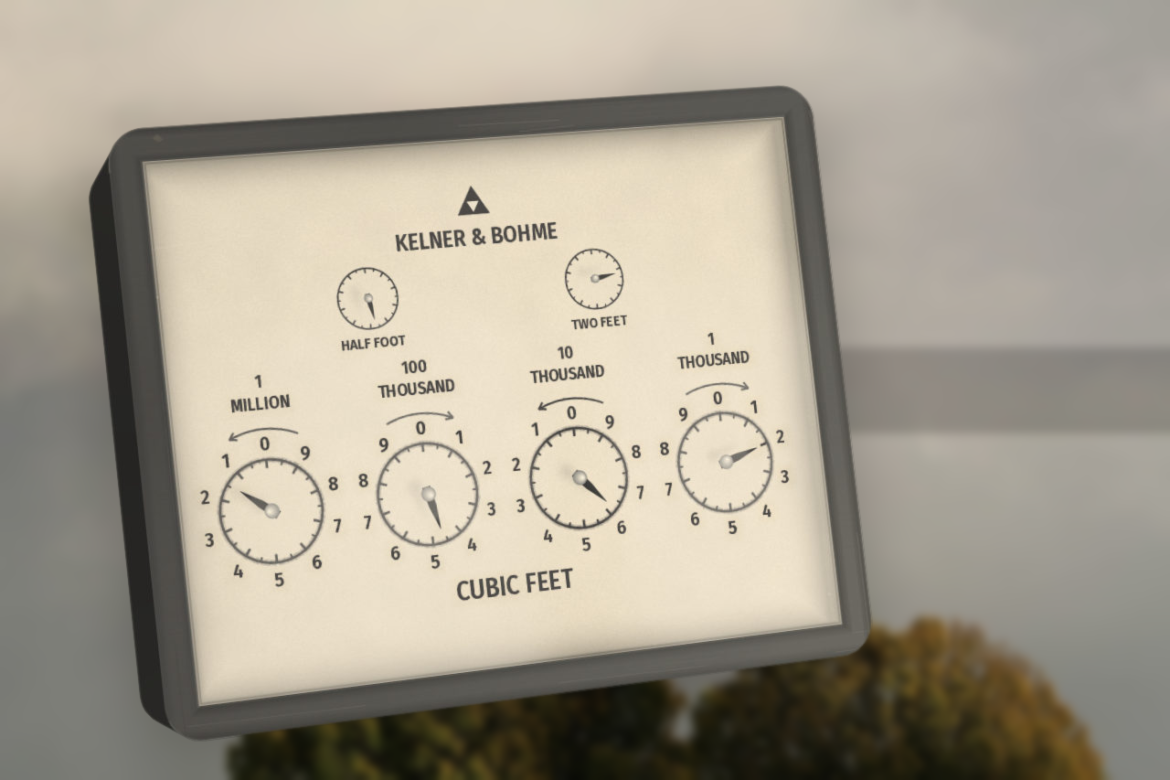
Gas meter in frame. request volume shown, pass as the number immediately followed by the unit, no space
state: 146200ft³
